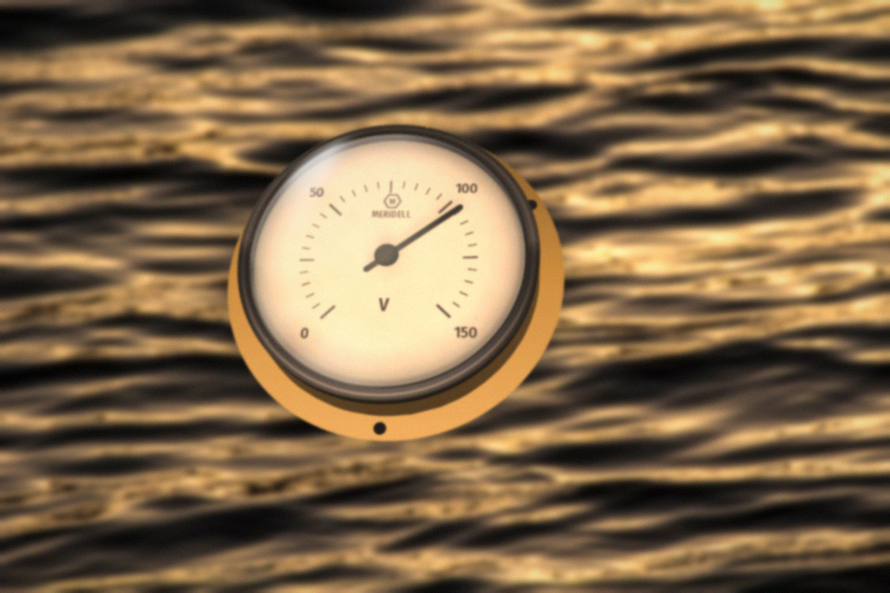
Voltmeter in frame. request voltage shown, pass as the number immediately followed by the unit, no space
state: 105V
